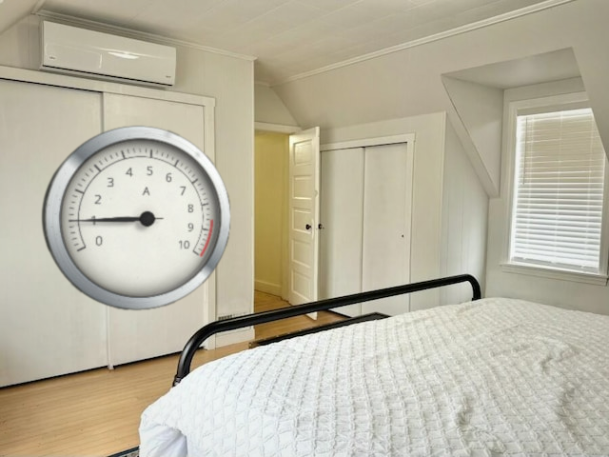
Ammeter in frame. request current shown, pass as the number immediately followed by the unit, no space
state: 1A
